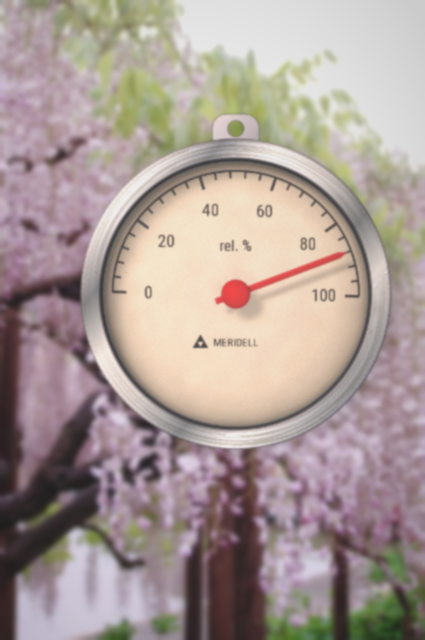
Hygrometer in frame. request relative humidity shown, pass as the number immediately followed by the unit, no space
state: 88%
